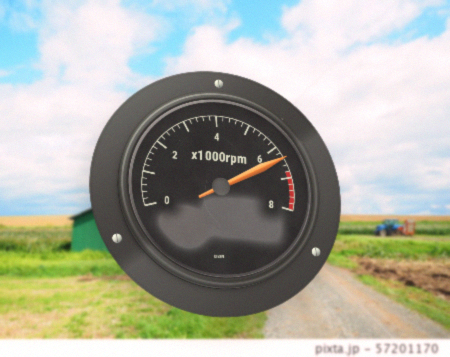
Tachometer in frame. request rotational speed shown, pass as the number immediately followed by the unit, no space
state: 6400rpm
